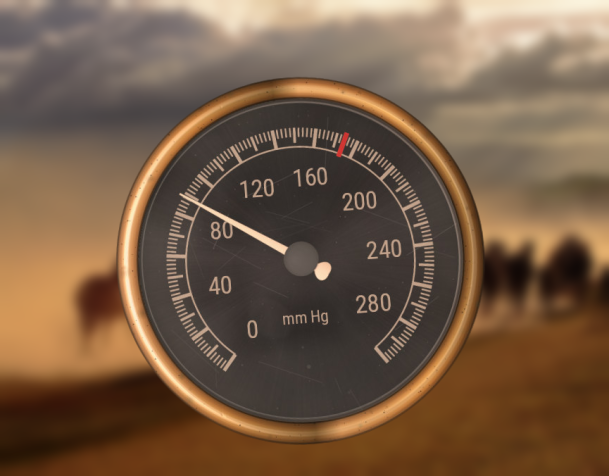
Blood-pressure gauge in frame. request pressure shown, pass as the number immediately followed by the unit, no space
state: 88mmHg
